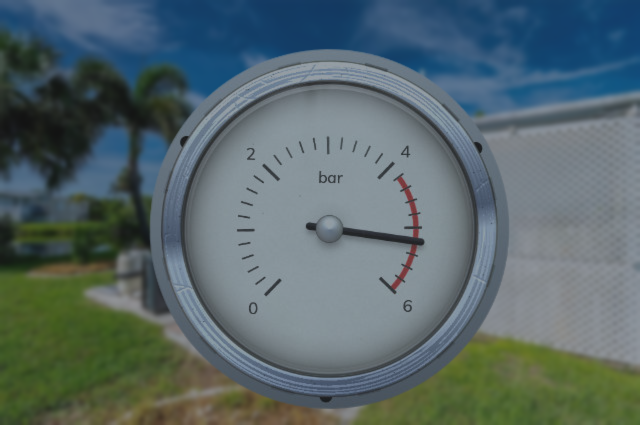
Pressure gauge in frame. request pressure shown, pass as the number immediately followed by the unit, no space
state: 5.2bar
